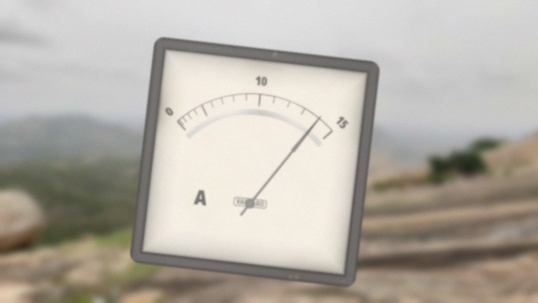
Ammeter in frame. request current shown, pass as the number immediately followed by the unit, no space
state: 14A
